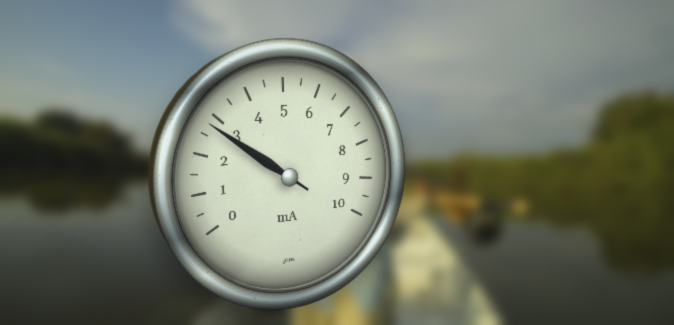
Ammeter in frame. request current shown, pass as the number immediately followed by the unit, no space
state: 2.75mA
